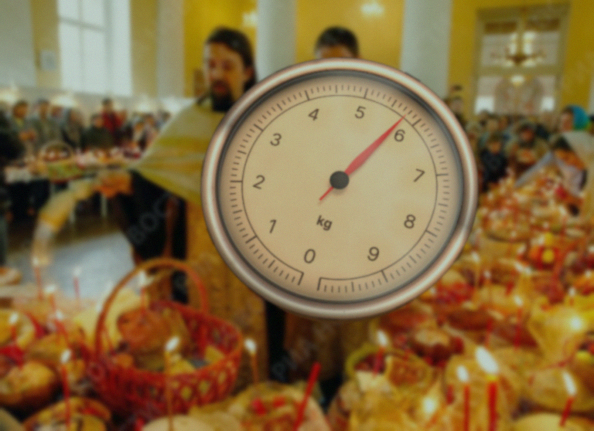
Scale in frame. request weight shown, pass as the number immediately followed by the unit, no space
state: 5.8kg
